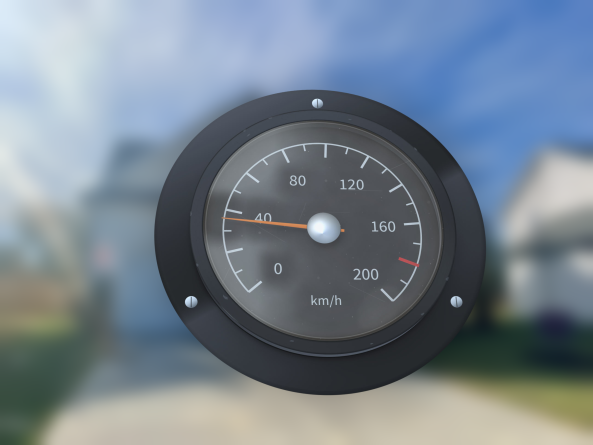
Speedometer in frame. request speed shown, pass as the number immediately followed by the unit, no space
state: 35km/h
